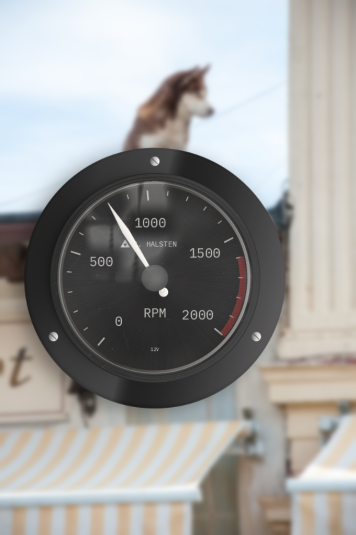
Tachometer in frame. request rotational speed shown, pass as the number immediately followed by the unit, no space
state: 800rpm
